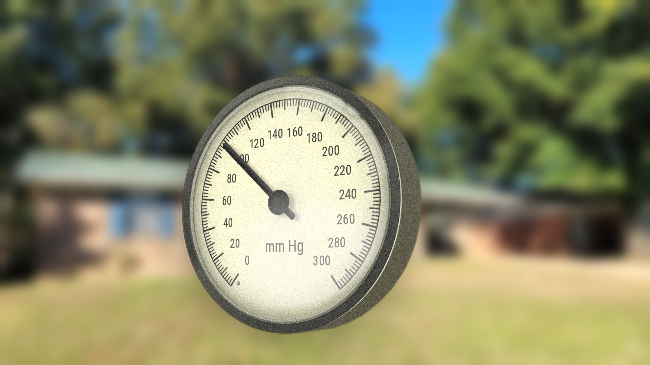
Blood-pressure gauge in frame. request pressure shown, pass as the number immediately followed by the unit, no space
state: 100mmHg
